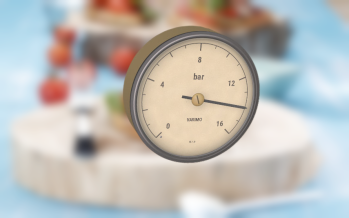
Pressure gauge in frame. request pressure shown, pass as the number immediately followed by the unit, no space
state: 14bar
